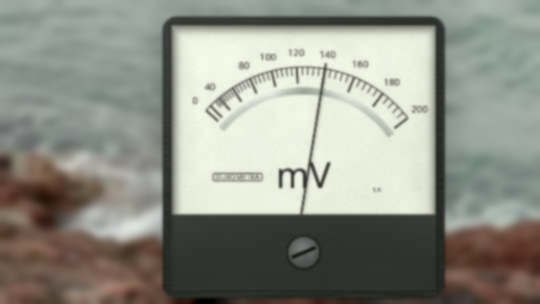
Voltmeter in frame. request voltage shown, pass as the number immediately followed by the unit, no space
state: 140mV
